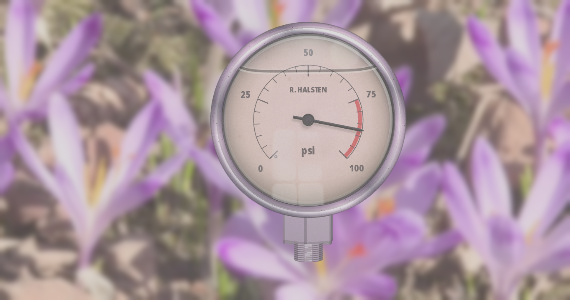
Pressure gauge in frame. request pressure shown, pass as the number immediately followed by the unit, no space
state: 87.5psi
